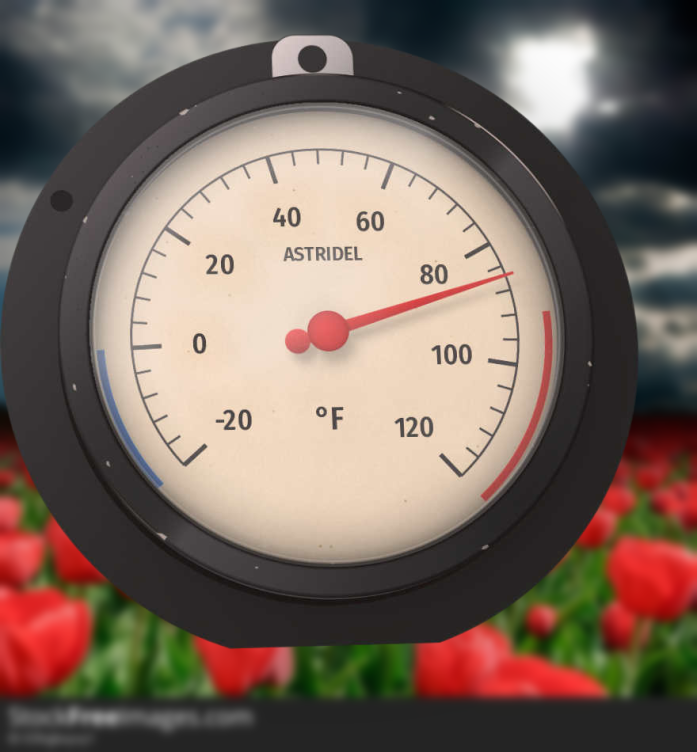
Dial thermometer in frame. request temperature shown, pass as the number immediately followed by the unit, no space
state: 86°F
